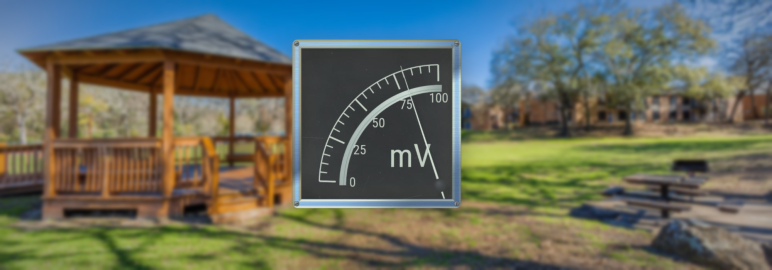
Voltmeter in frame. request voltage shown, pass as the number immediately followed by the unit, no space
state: 80mV
